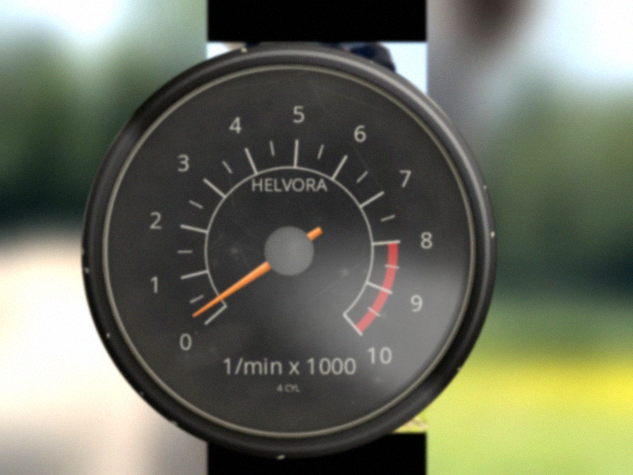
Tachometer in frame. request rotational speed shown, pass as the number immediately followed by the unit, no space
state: 250rpm
